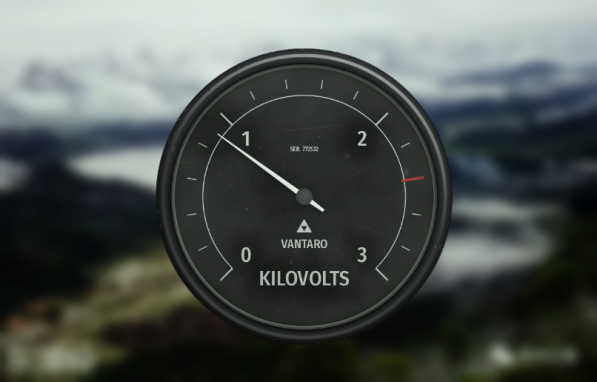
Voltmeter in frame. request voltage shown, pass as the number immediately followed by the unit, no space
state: 0.9kV
